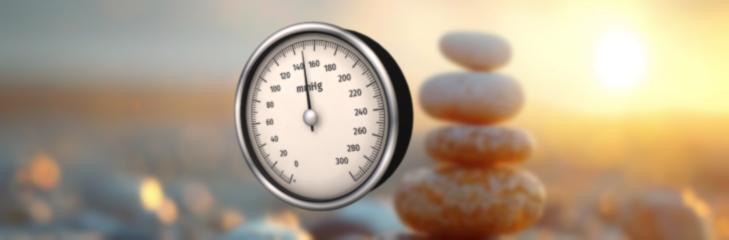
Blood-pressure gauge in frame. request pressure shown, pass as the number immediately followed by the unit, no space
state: 150mmHg
